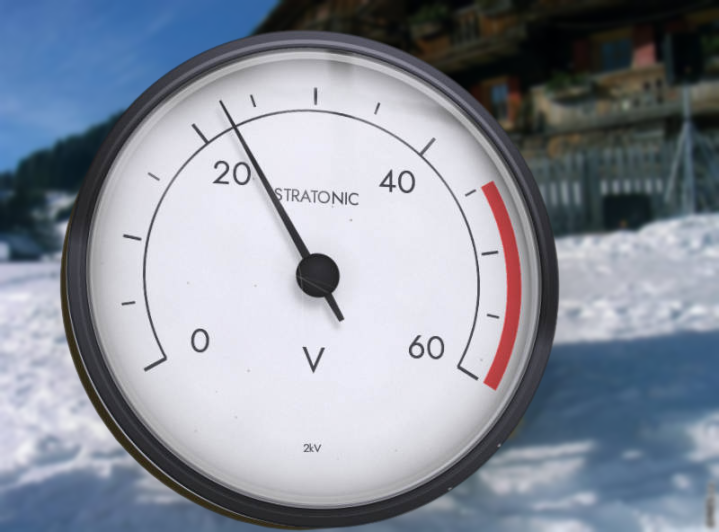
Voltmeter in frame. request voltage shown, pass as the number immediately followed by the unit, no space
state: 22.5V
